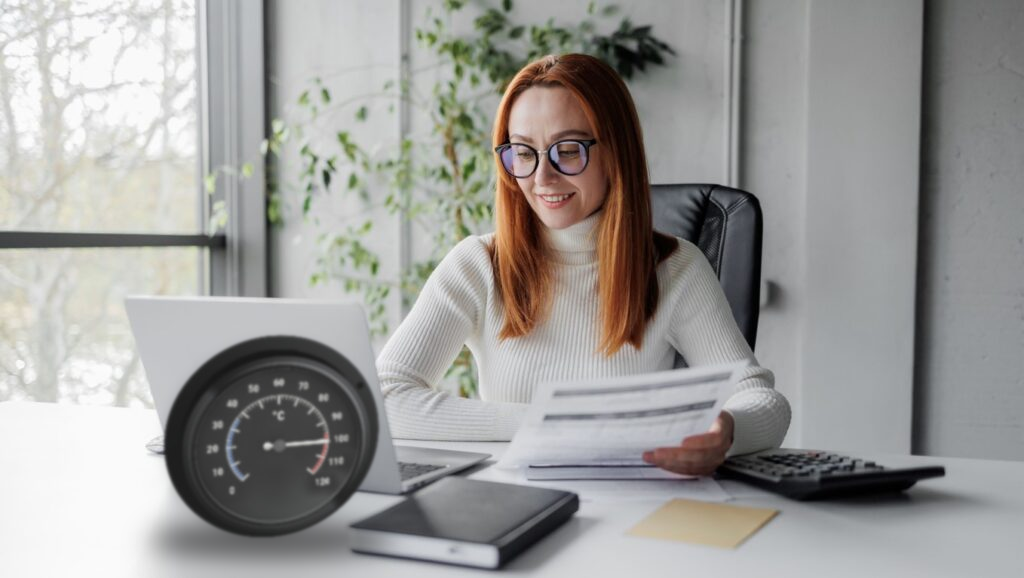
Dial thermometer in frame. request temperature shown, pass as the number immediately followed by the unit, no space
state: 100°C
